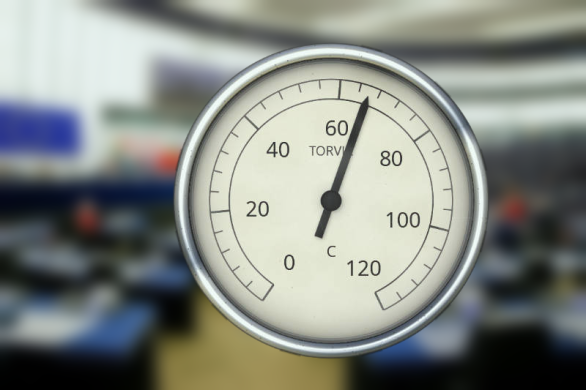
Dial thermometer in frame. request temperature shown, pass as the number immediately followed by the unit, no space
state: 66°C
